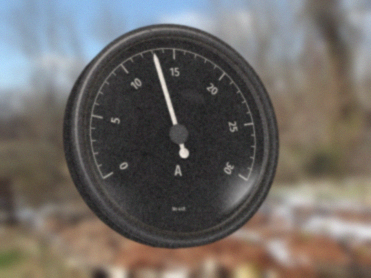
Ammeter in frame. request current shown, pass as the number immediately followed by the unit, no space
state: 13A
